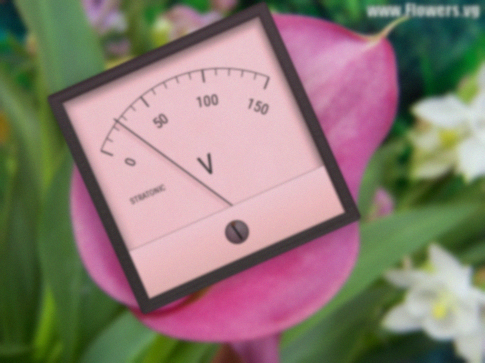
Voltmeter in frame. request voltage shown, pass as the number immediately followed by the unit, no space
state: 25V
